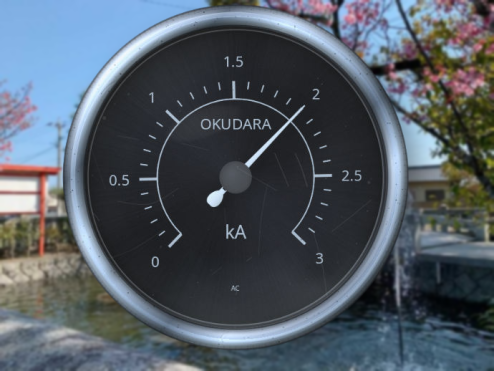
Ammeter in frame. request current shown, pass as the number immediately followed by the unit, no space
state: 2kA
